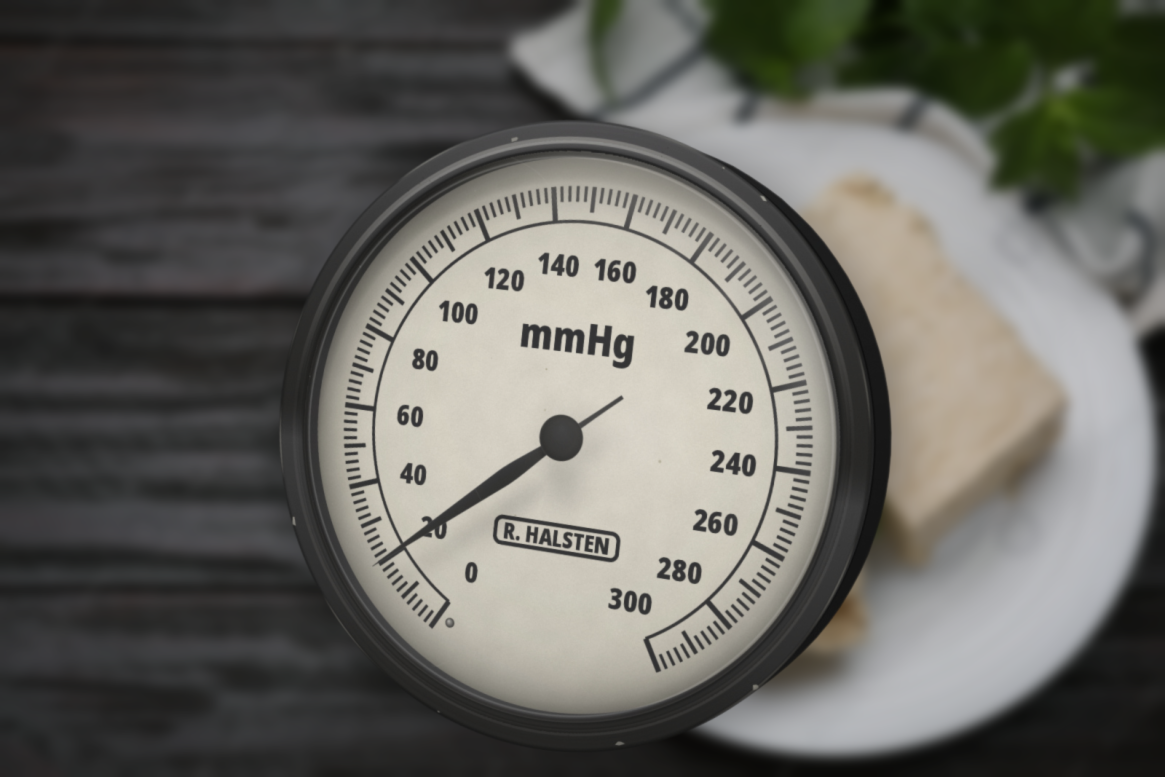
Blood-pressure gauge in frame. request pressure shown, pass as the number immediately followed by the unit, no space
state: 20mmHg
